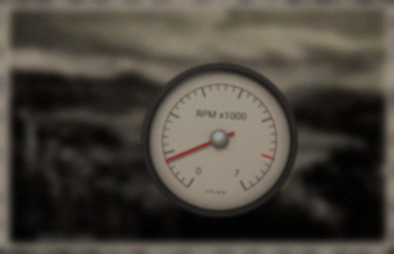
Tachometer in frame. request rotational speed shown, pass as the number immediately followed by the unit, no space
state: 800rpm
